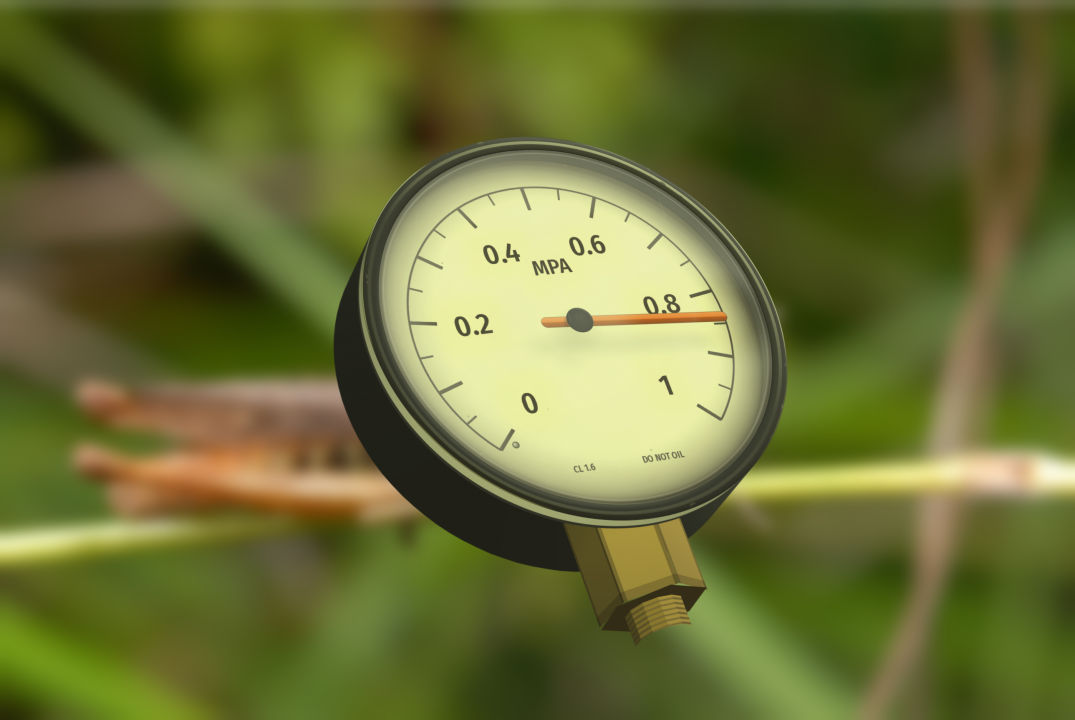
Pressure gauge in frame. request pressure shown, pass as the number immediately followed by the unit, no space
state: 0.85MPa
